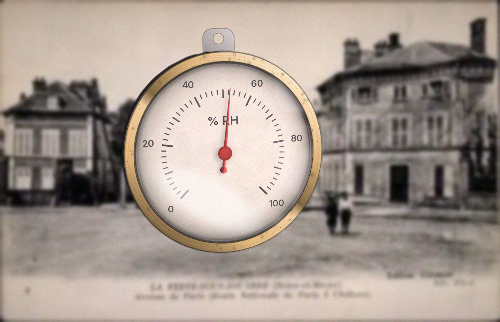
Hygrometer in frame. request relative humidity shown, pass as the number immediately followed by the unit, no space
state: 52%
